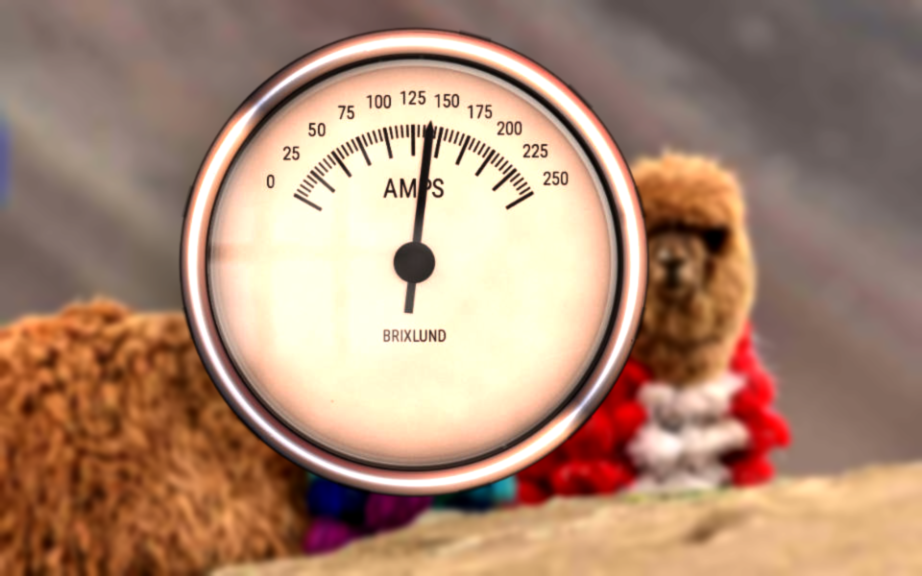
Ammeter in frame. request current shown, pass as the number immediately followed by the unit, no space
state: 140A
